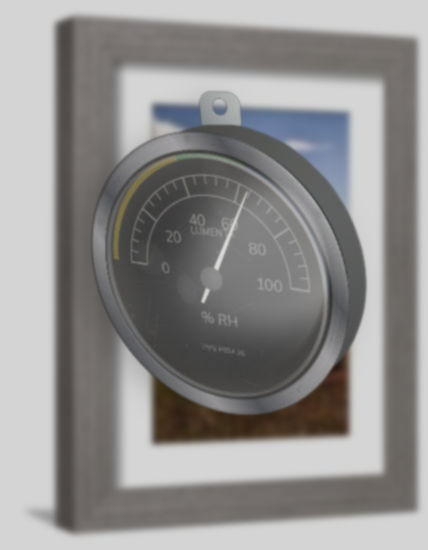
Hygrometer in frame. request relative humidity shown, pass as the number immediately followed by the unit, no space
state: 64%
